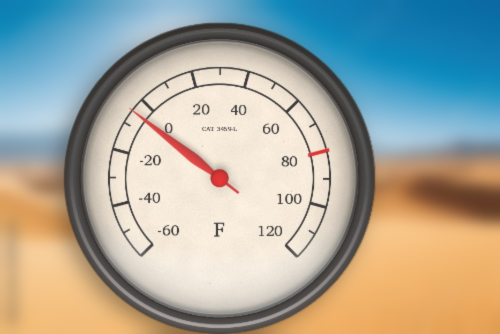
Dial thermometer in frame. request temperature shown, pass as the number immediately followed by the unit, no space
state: -5°F
